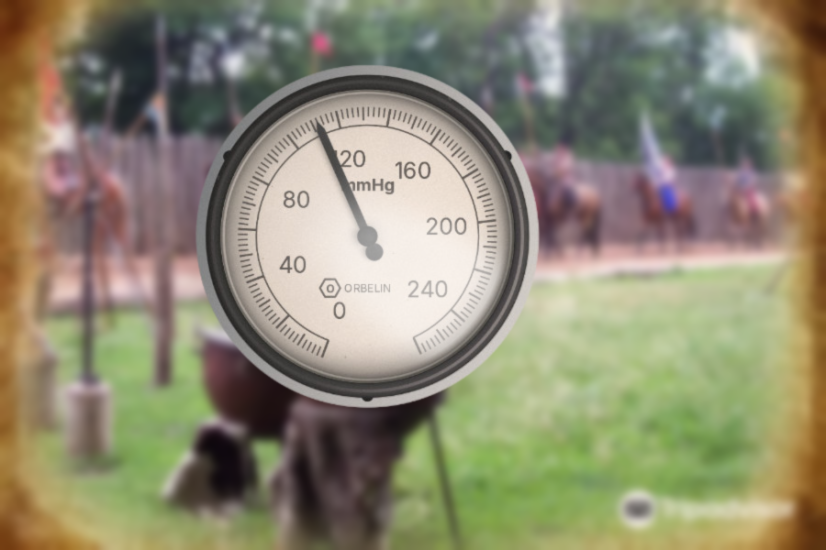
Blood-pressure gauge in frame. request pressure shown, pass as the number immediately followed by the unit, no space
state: 112mmHg
